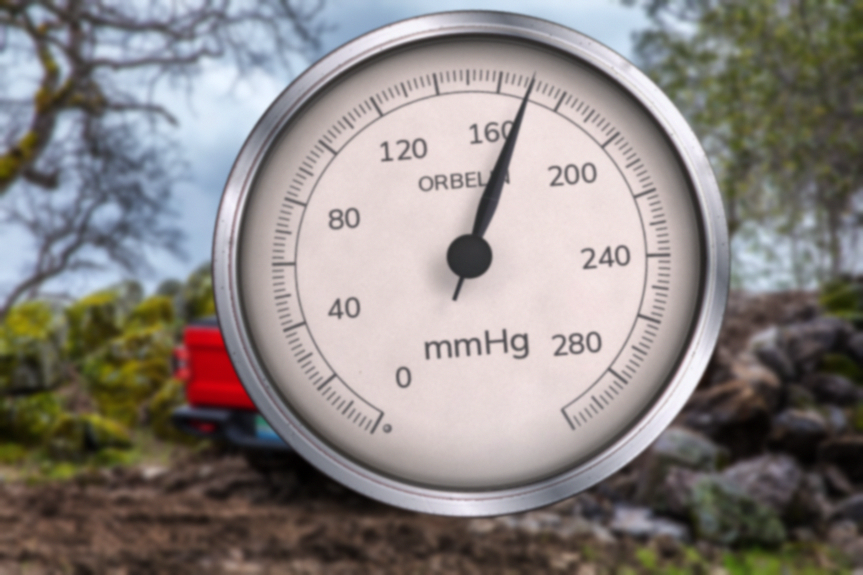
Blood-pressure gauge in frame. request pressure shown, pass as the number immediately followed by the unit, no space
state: 170mmHg
